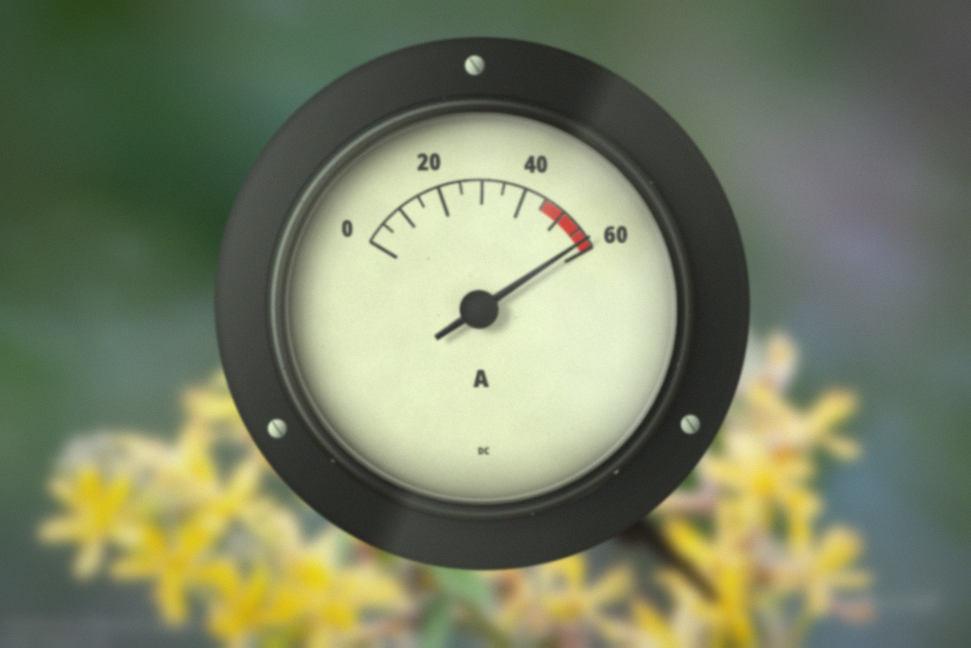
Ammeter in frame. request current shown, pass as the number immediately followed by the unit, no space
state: 57.5A
